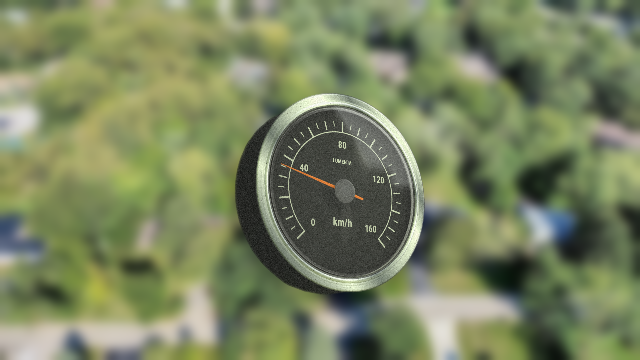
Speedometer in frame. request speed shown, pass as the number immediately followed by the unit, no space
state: 35km/h
